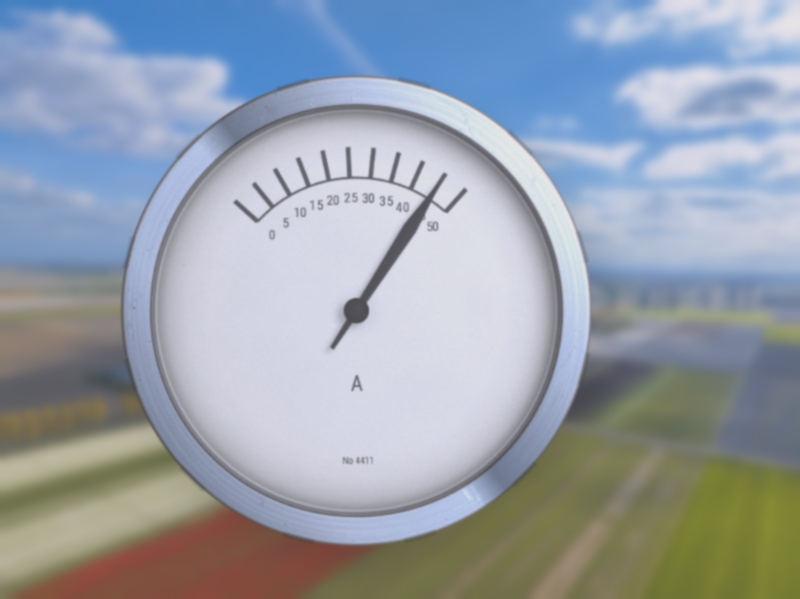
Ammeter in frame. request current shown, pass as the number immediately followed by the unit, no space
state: 45A
